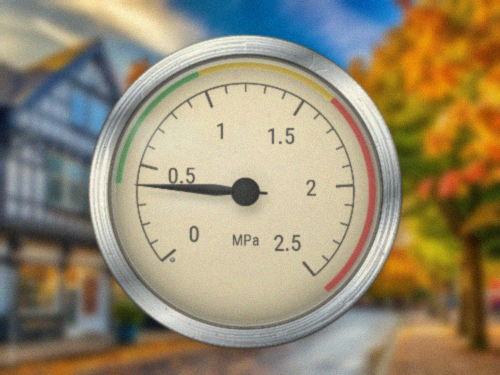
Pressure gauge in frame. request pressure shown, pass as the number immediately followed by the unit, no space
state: 0.4MPa
